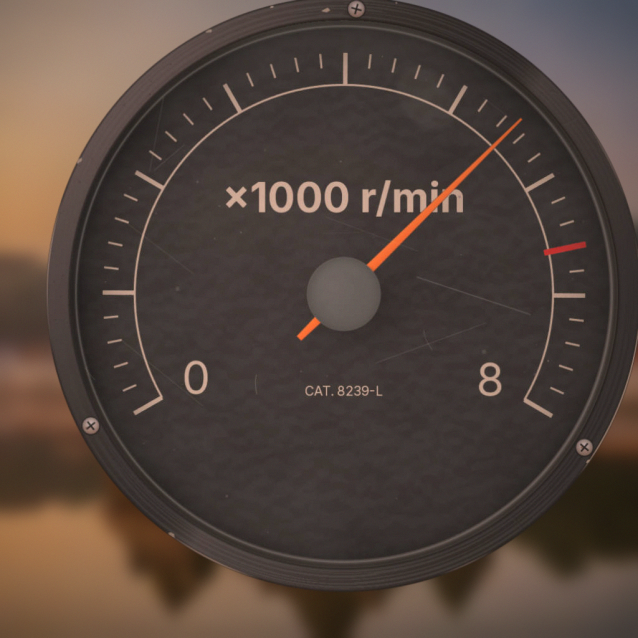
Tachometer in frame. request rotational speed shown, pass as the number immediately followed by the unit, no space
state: 5500rpm
